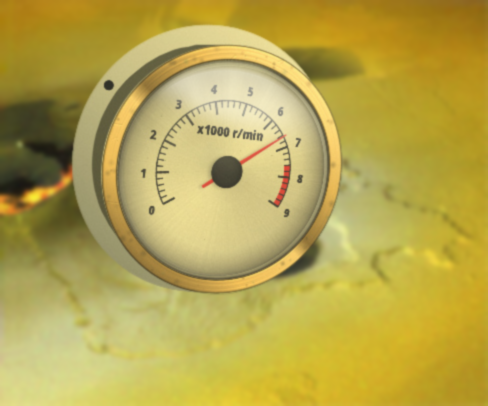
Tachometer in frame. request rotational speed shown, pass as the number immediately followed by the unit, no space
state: 6600rpm
